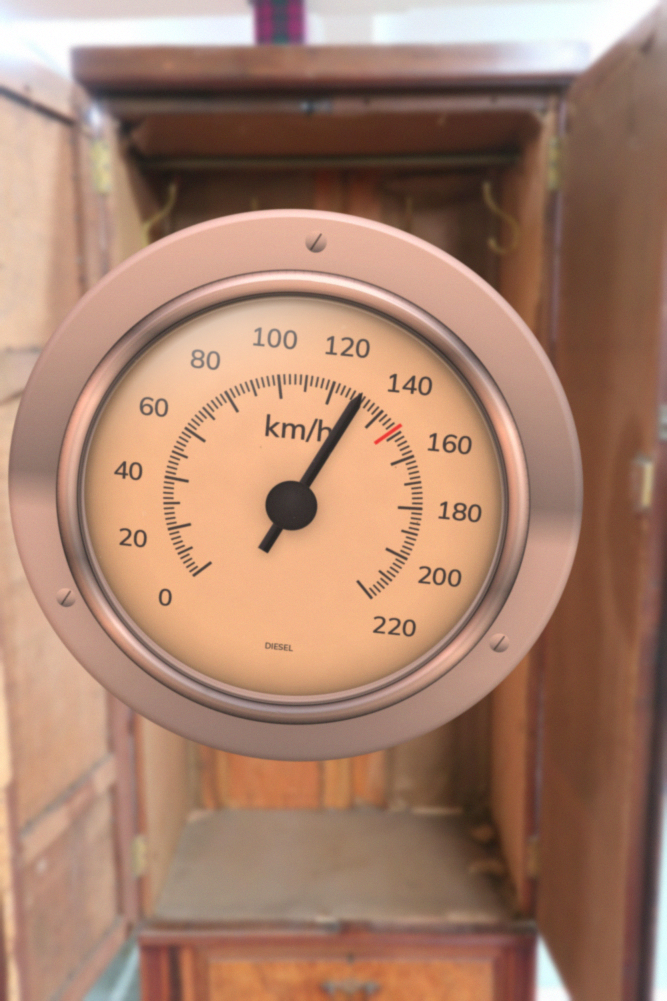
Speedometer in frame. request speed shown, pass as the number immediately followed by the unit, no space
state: 130km/h
